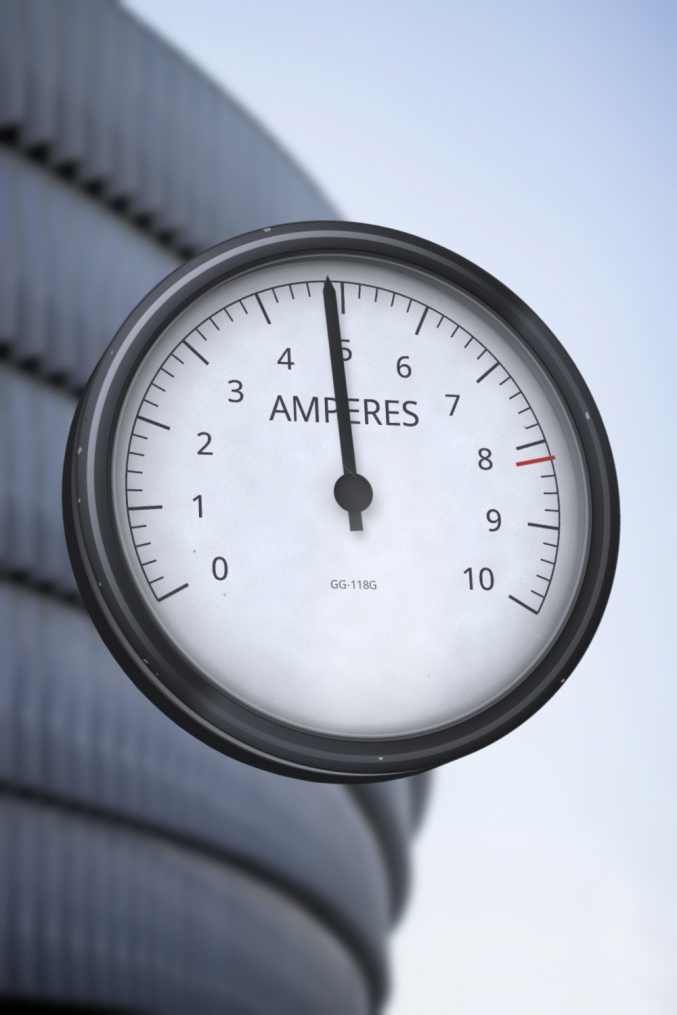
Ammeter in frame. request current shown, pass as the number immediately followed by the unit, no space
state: 4.8A
